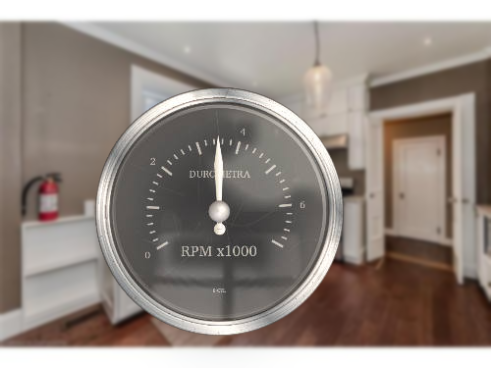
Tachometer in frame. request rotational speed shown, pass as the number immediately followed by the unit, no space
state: 3500rpm
